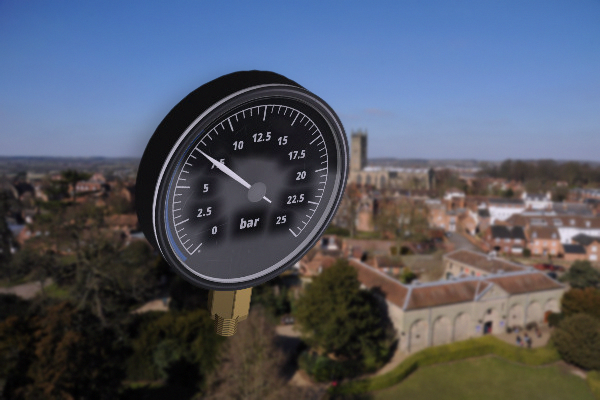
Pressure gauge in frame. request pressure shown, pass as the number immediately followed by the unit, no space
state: 7.5bar
